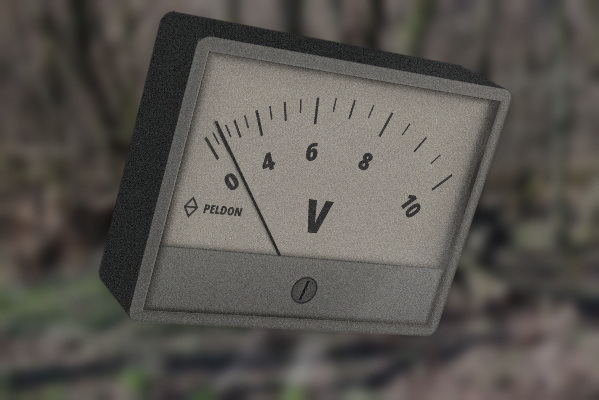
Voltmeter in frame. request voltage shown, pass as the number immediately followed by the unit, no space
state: 2V
